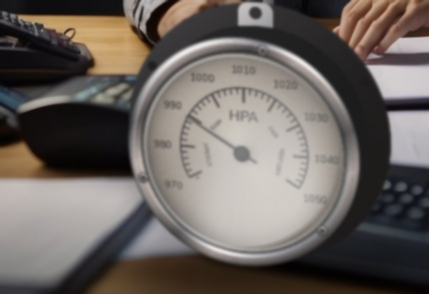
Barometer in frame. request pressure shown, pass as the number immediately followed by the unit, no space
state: 990hPa
